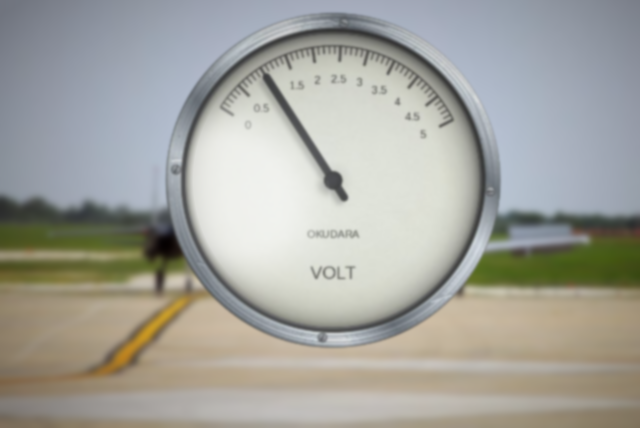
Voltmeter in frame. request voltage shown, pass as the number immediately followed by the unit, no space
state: 1V
